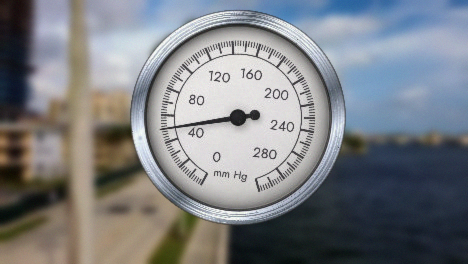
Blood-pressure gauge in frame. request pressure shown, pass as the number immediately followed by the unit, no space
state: 50mmHg
